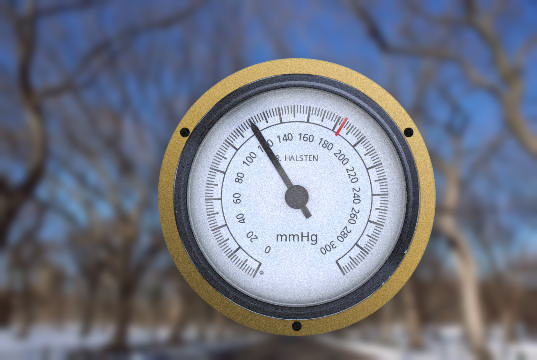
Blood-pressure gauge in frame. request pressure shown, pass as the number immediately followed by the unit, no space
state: 120mmHg
